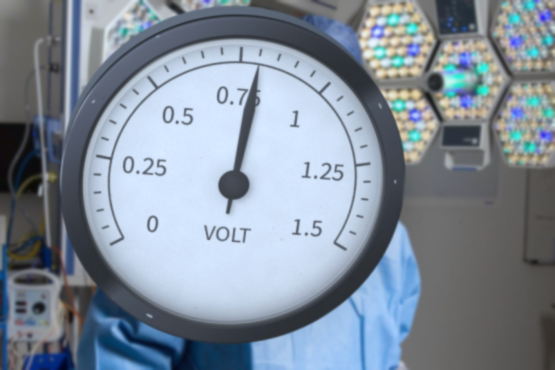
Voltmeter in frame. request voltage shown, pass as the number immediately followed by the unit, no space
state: 0.8V
